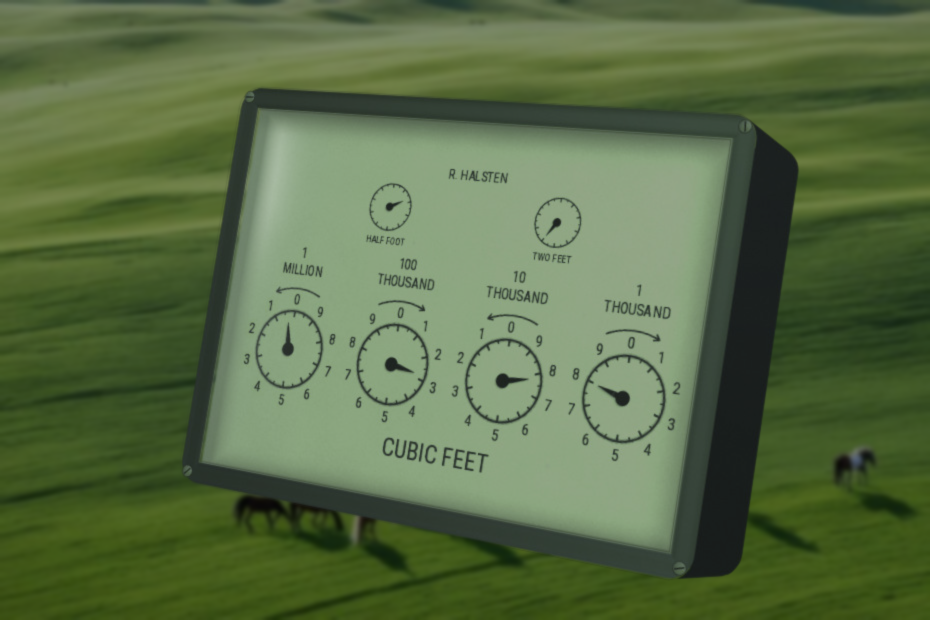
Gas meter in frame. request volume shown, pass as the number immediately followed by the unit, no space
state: 27800ft³
